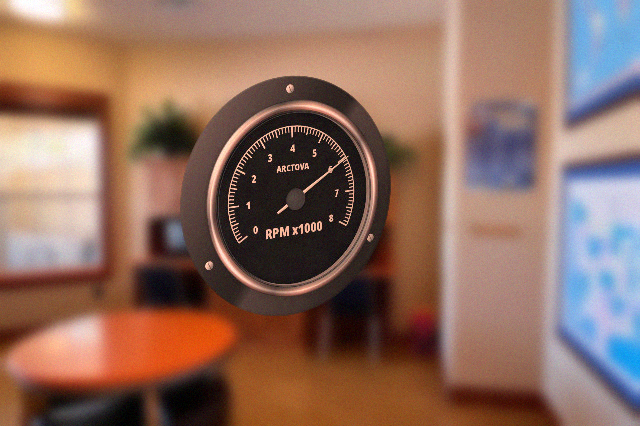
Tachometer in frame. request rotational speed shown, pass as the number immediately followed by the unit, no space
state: 6000rpm
